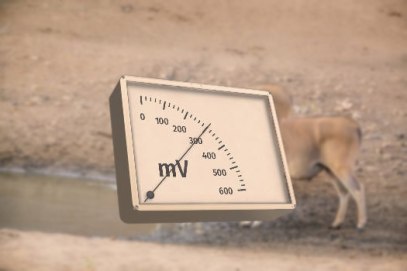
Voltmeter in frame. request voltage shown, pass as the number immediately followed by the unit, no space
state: 300mV
